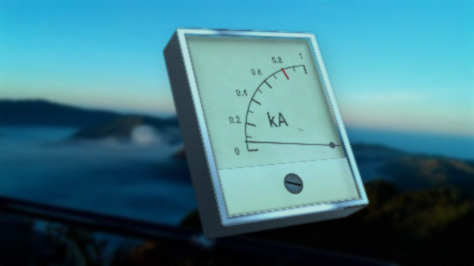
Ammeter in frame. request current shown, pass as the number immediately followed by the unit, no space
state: 0.05kA
